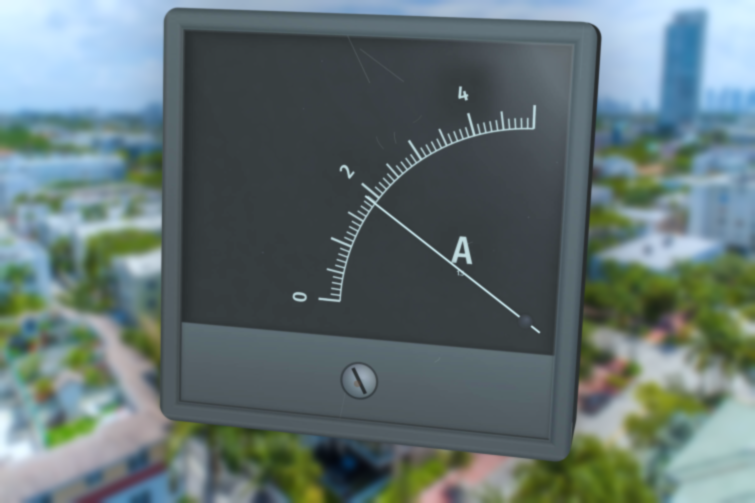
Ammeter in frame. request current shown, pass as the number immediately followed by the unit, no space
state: 1.9A
